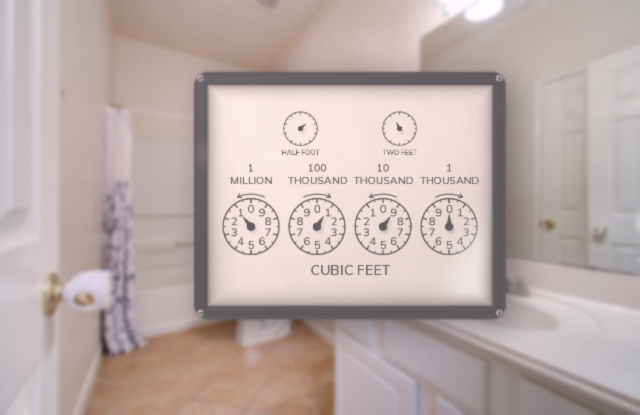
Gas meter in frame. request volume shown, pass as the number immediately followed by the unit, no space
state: 109000ft³
